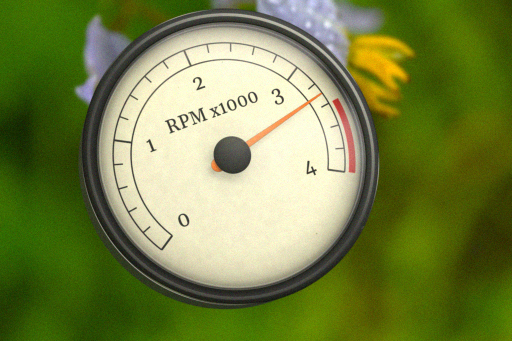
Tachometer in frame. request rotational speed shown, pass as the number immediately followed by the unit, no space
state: 3300rpm
